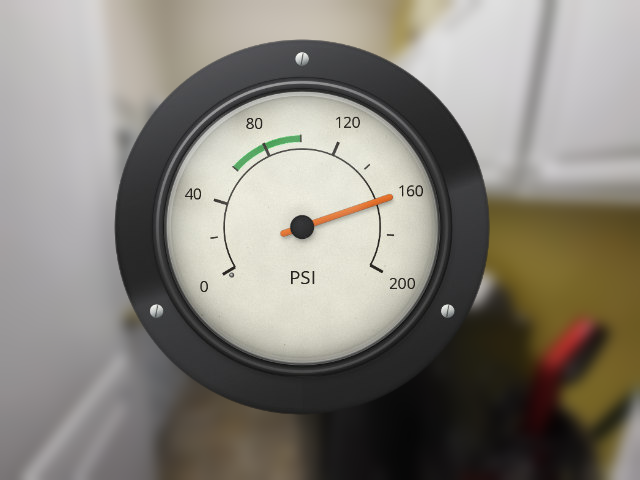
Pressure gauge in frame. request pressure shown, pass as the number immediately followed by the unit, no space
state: 160psi
